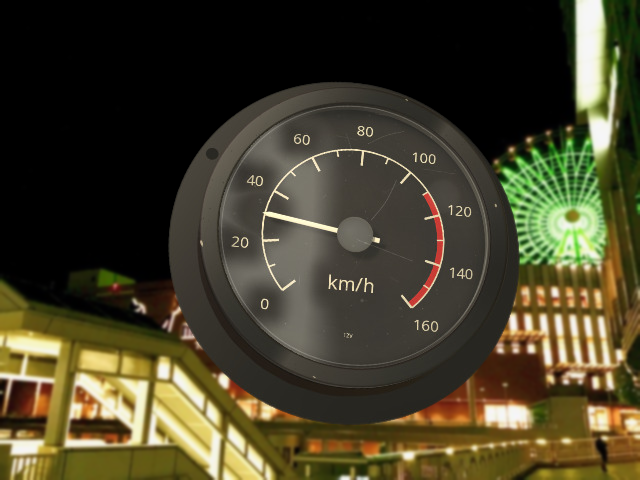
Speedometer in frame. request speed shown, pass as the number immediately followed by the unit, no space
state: 30km/h
